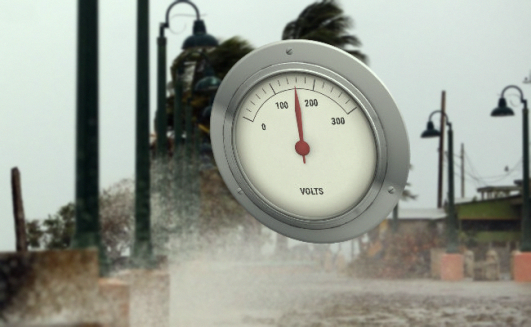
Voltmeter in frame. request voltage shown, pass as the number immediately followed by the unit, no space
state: 160V
